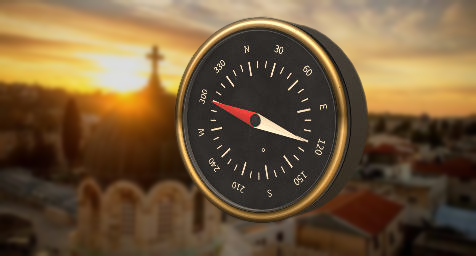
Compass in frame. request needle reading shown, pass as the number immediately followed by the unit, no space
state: 300°
